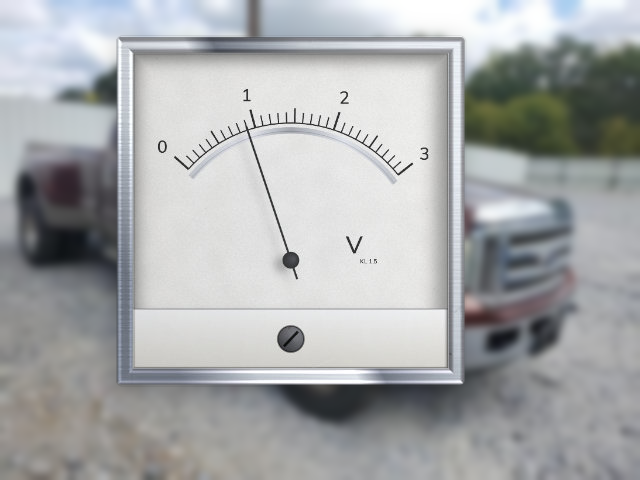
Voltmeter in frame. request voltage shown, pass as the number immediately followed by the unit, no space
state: 0.9V
